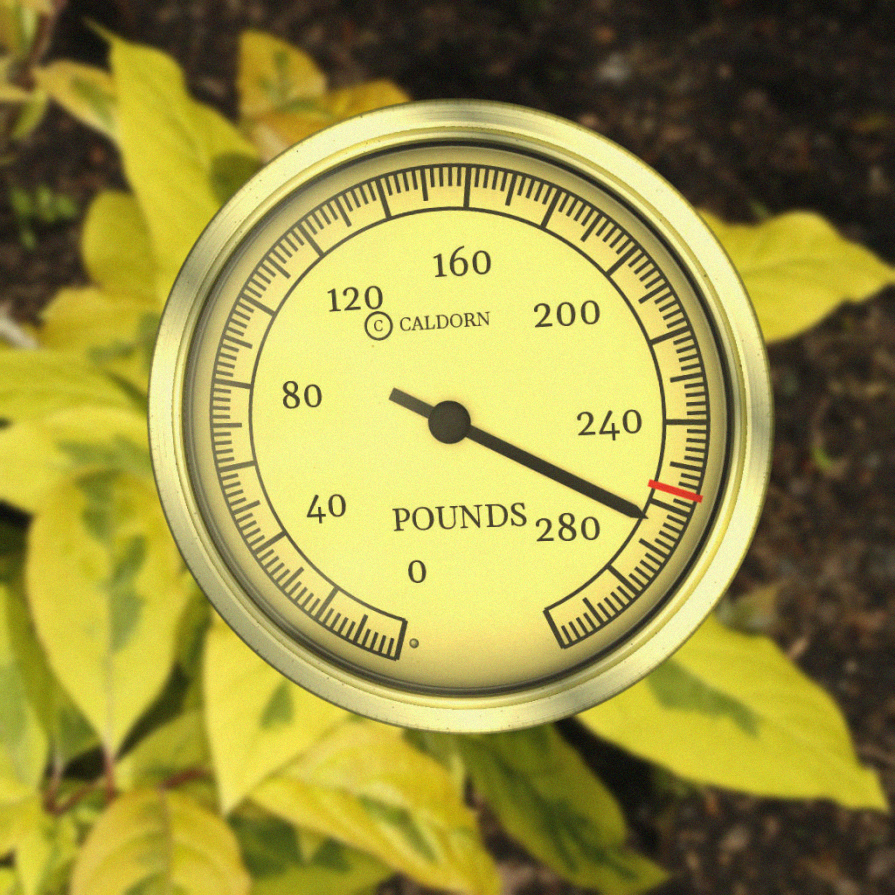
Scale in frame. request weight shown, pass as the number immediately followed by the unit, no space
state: 264lb
